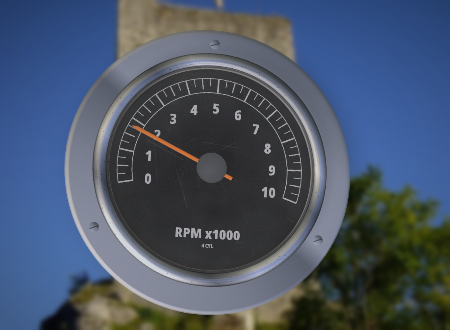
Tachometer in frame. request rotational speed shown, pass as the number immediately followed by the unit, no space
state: 1750rpm
